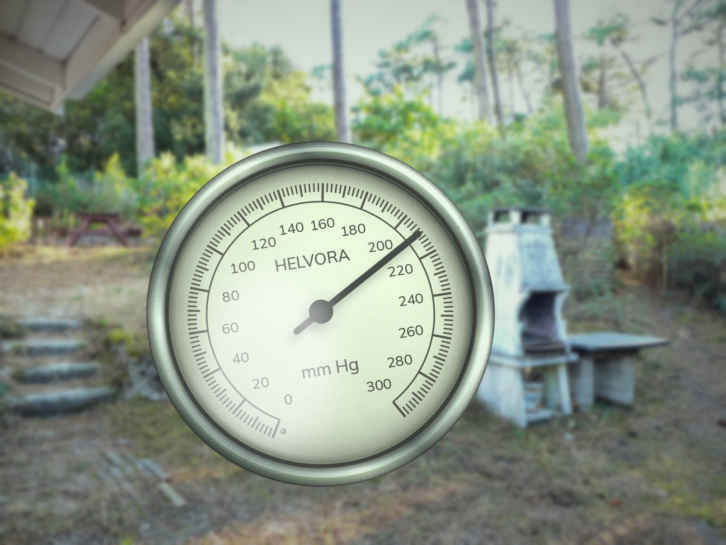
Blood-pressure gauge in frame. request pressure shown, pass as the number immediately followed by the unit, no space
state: 210mmHg
